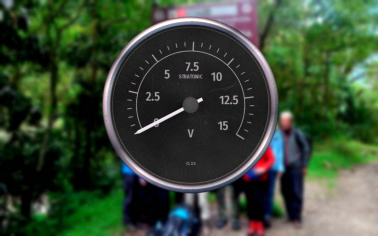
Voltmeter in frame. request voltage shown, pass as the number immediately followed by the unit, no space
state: 0V
